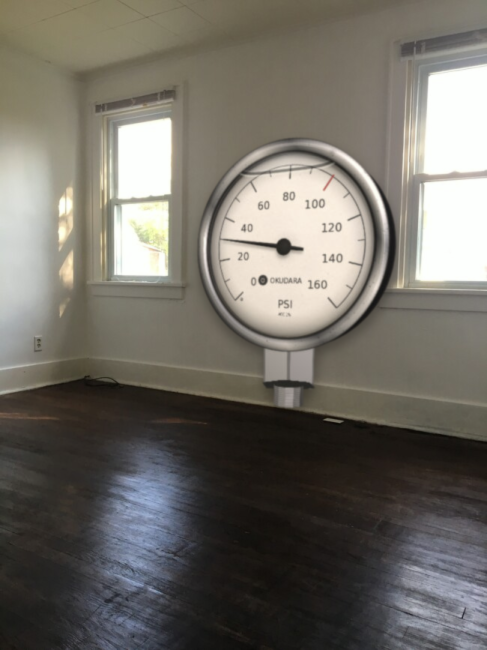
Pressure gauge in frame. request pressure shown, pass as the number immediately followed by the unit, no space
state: 30psi
